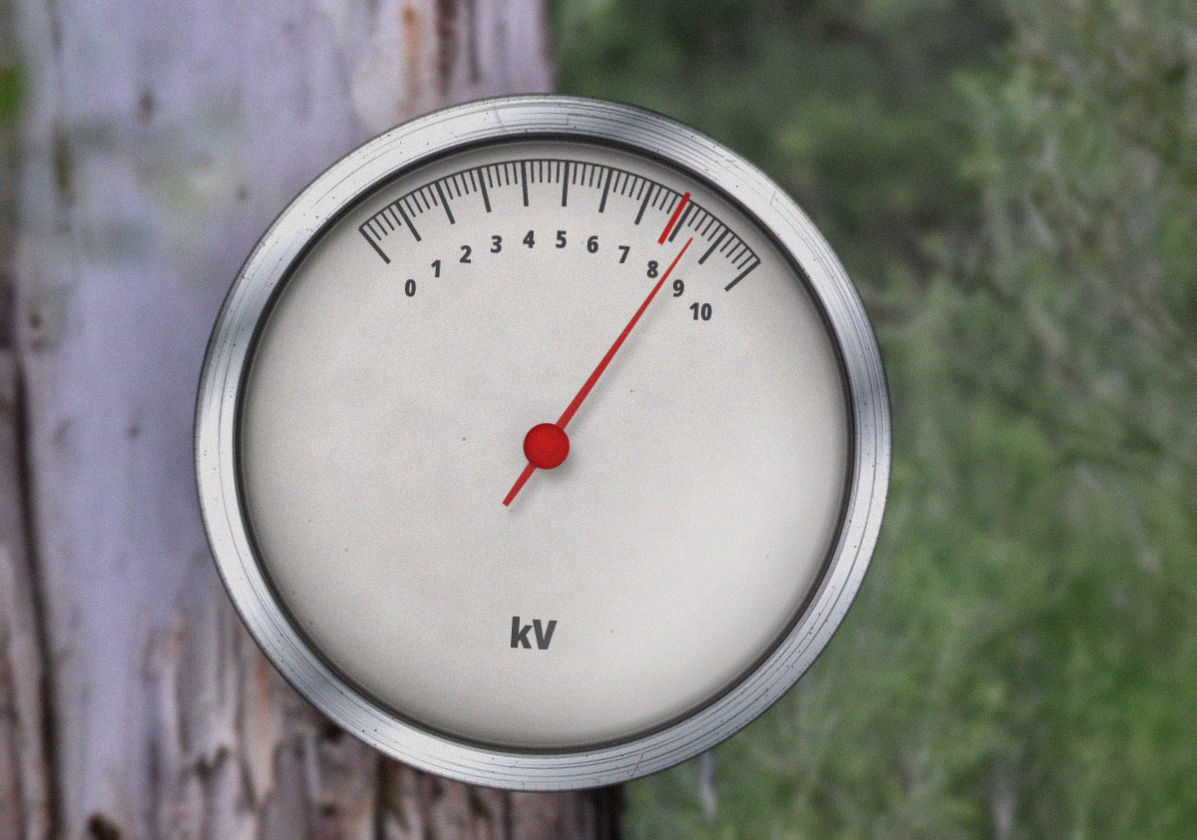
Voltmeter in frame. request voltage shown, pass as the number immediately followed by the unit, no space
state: 8.4kV
